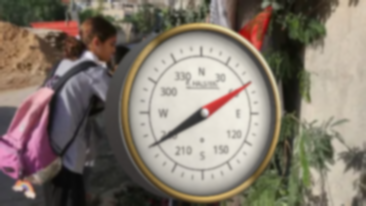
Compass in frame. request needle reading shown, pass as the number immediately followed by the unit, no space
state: 60°
